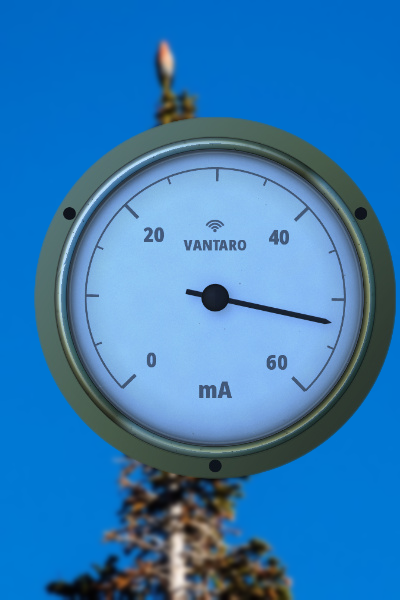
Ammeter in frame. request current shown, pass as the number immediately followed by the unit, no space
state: 52.5mA
